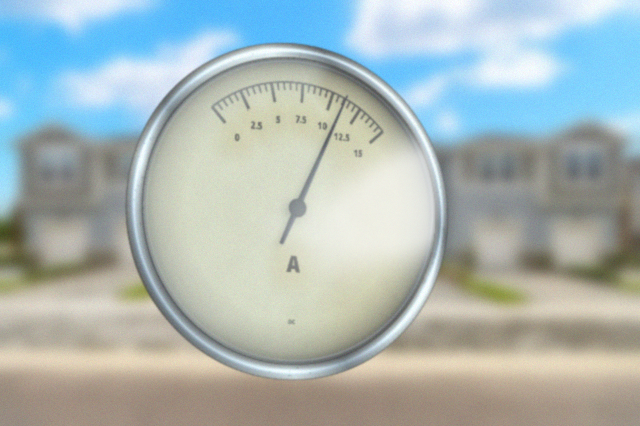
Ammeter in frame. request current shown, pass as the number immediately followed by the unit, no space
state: 11A
